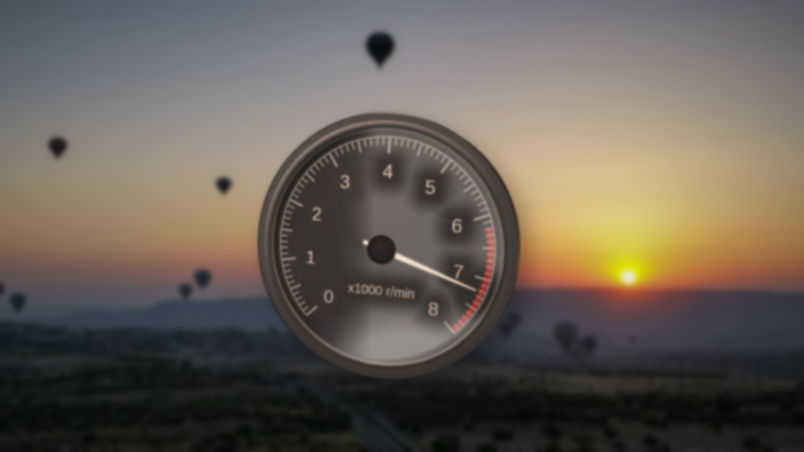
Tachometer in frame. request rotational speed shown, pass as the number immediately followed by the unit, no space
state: 7200rpm
